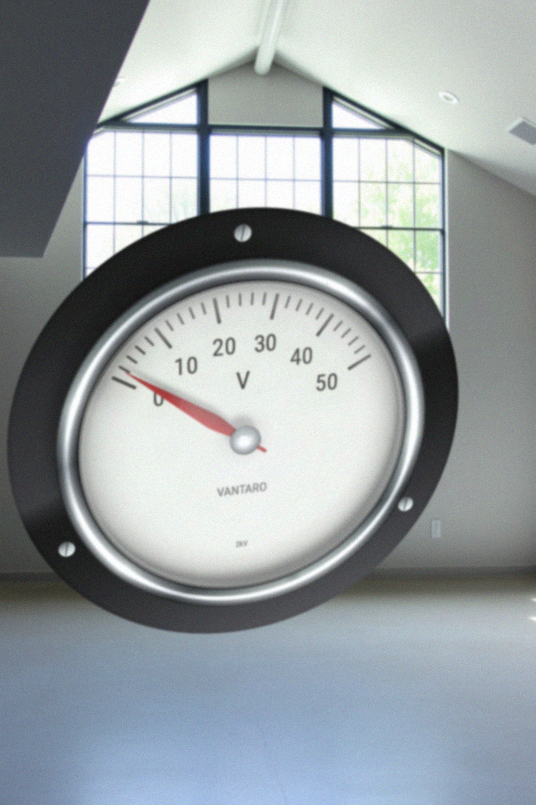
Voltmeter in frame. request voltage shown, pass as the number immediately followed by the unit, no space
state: 2V
